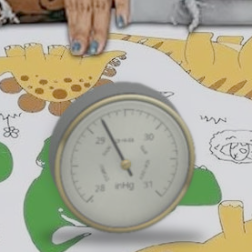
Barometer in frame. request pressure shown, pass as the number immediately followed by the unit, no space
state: 29.2inHg
